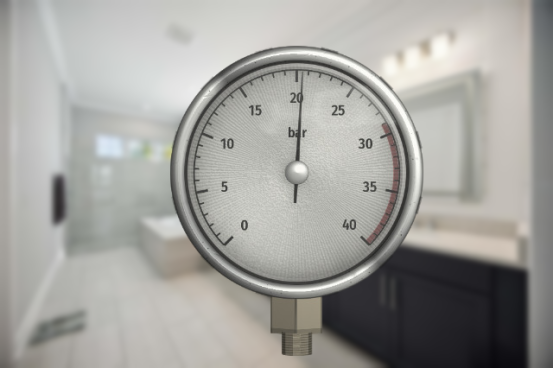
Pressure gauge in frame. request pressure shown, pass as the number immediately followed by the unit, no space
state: 20.5bar
